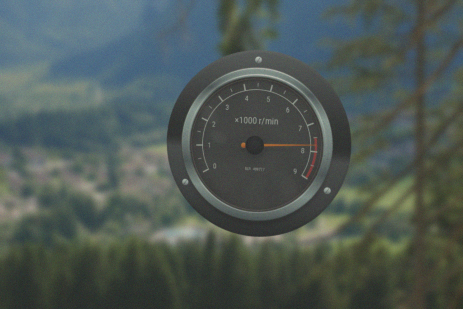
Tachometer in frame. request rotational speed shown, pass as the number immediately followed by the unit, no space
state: 7750rpm
